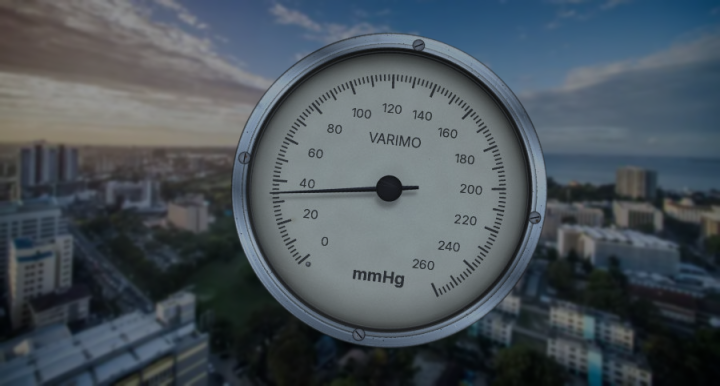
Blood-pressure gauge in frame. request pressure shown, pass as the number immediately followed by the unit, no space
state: 34mmHg
